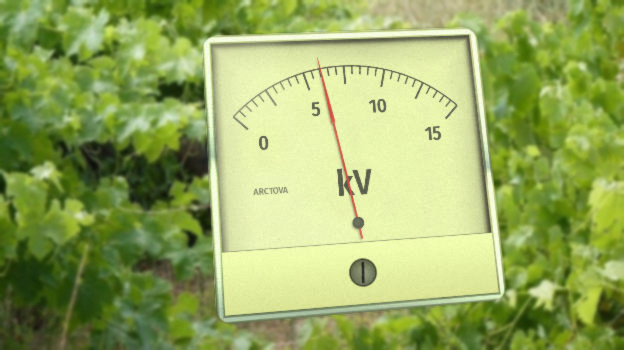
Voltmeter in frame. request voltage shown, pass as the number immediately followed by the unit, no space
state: 6kV
